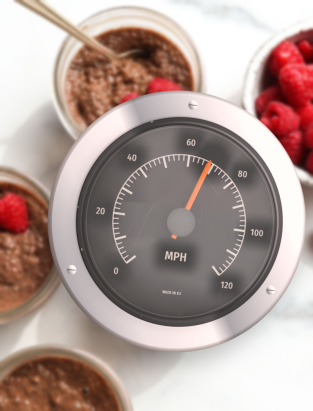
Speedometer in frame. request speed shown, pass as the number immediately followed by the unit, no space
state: 68mph
